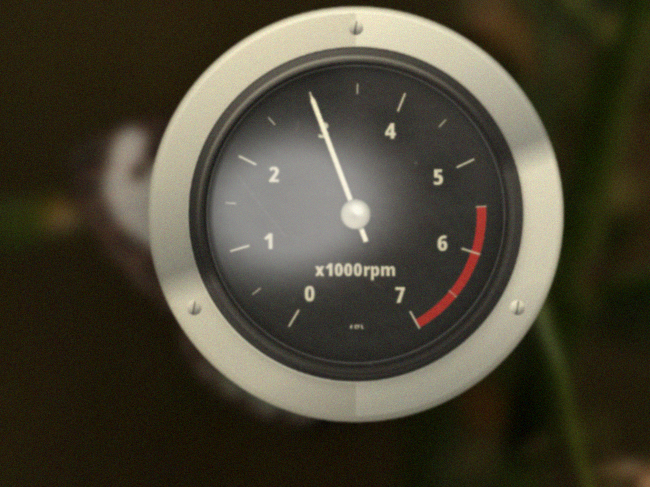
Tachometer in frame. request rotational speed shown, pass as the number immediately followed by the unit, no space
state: 3000rpm
